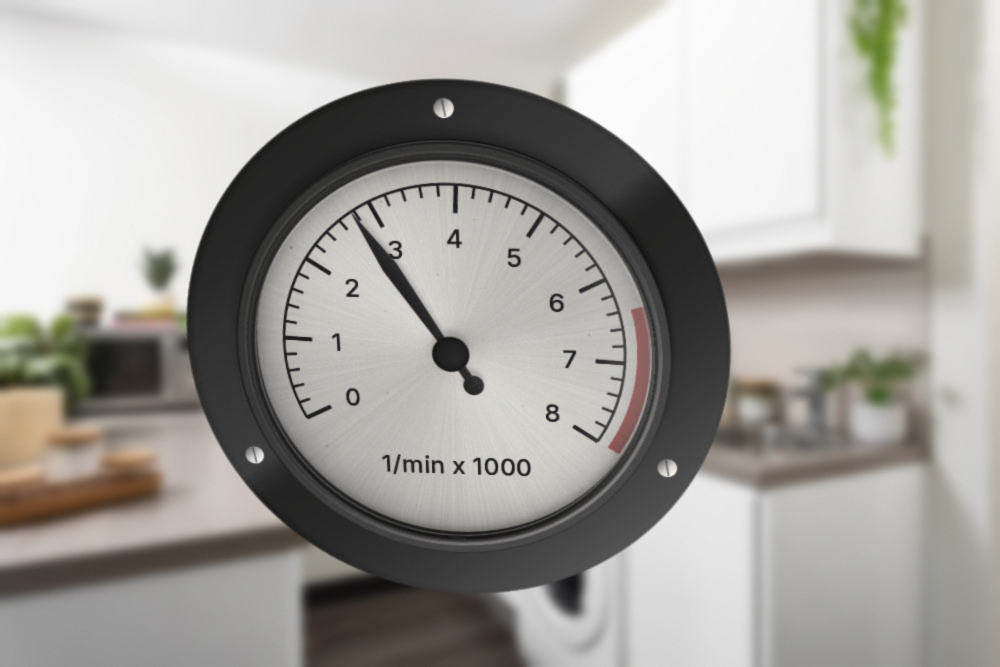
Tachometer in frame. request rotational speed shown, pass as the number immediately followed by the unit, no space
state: 2800rpm
